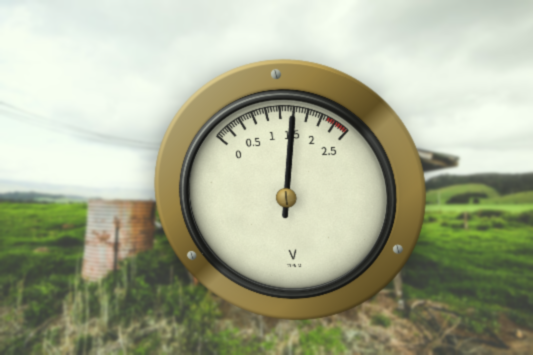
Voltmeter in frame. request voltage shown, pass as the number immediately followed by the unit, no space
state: 1.5V
